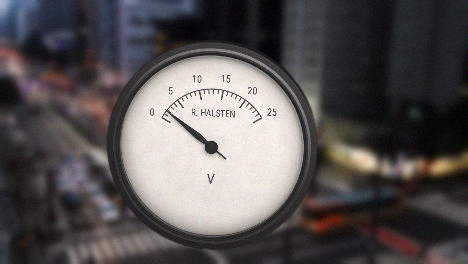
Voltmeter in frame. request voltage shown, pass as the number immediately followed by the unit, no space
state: 2V
